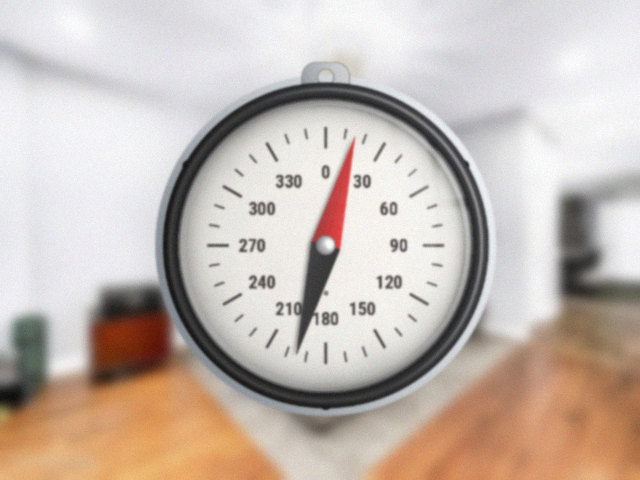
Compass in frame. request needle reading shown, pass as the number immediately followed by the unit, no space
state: 15°
